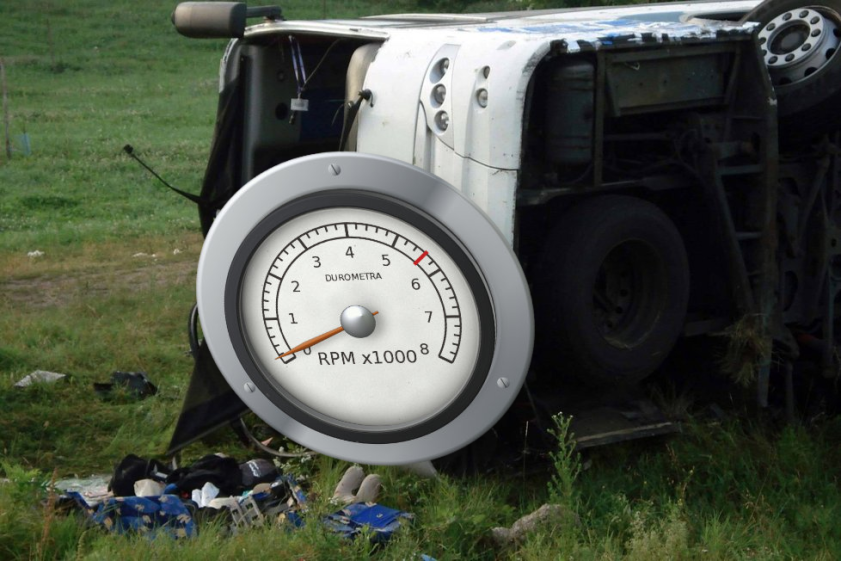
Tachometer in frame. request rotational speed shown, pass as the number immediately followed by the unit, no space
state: 200rpm
